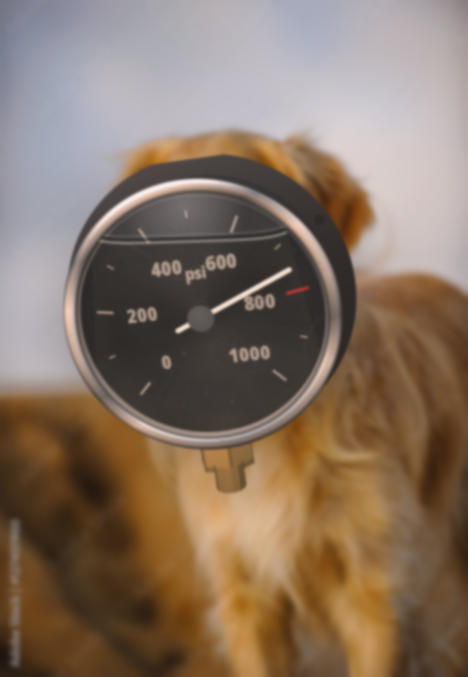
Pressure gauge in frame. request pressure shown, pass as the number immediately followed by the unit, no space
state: 750psi
